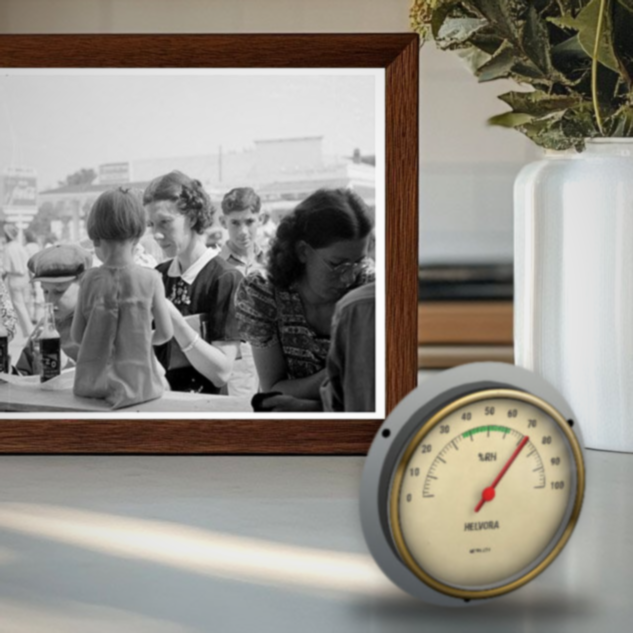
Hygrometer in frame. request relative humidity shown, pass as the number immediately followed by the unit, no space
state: 70%
